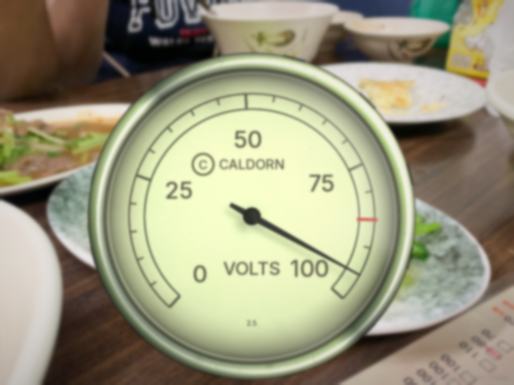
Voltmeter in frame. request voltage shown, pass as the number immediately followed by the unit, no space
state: 95V
